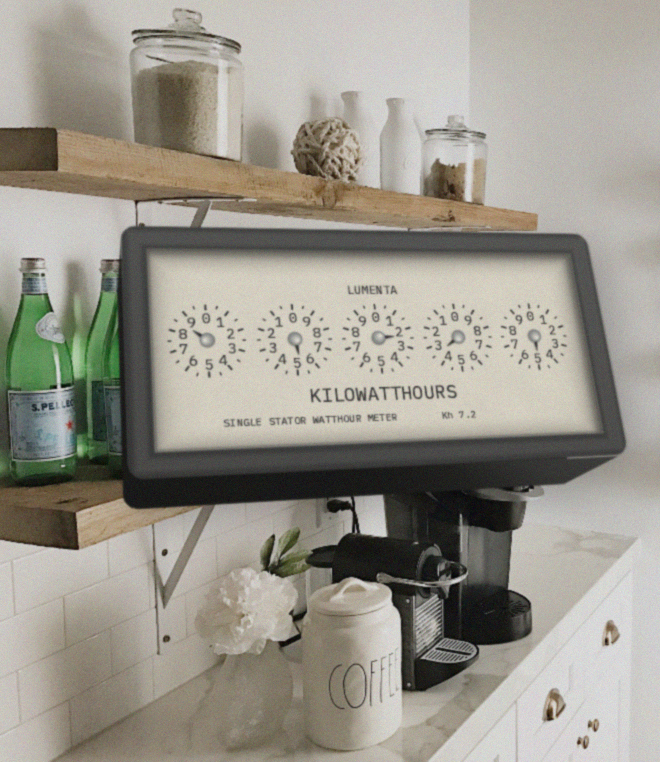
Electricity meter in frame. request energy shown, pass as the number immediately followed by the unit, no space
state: 85235kWh
